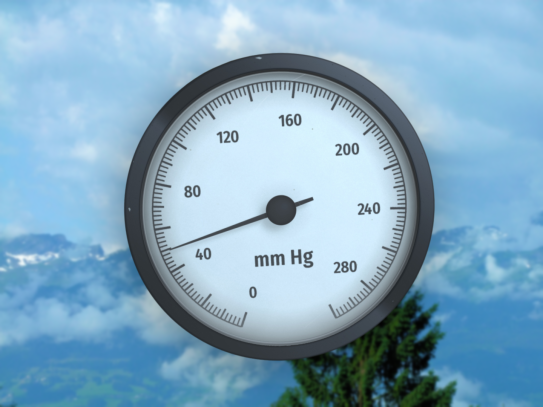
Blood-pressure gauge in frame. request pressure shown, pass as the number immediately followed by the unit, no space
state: 50mmHg
